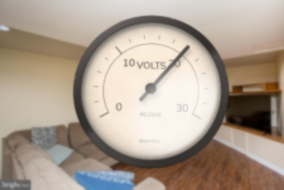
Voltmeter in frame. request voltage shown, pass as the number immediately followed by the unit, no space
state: 20V
